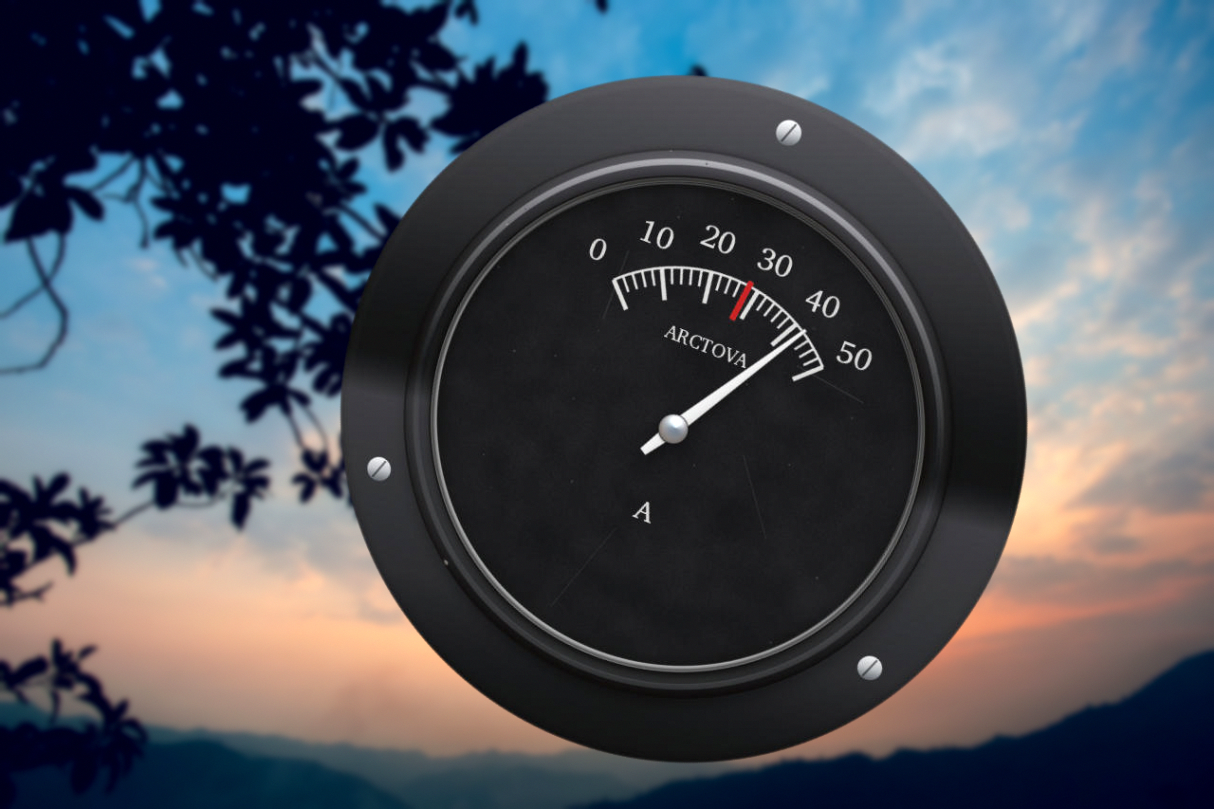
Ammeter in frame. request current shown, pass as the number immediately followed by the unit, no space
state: 42A
